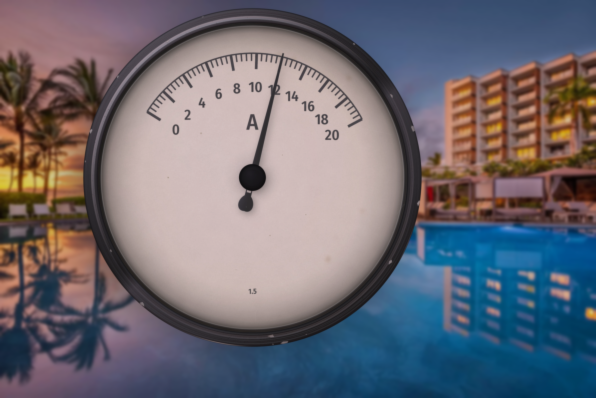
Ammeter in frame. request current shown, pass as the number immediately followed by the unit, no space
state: 12A
